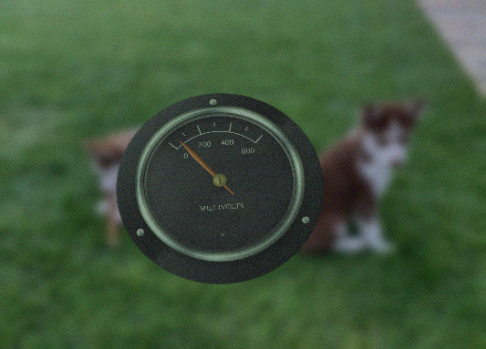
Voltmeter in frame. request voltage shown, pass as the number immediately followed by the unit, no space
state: 50mV
